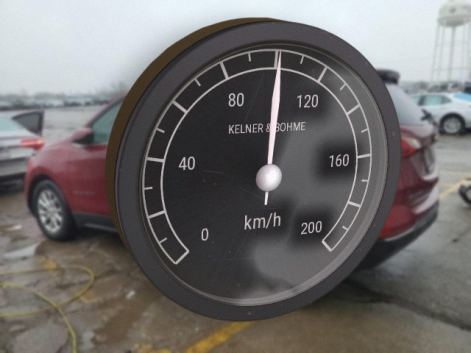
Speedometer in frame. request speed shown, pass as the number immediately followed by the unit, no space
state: 100km/h
